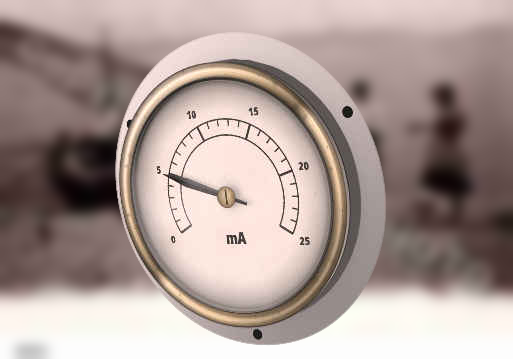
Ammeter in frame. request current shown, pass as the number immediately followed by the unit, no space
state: 5mA
